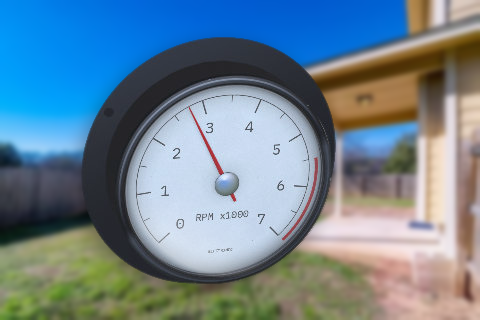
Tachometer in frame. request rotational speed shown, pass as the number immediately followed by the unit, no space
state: 2750rpm
